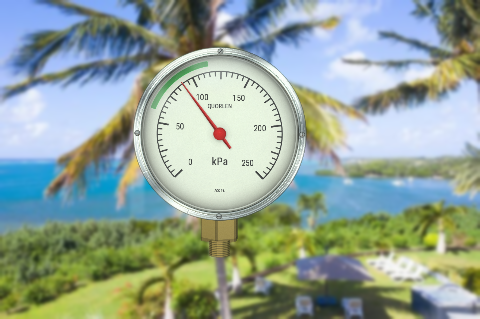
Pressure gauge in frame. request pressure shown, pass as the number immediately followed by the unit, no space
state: 90kPa
